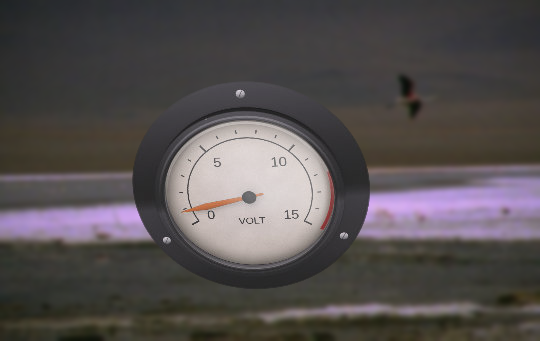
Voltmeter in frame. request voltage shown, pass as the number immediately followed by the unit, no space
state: 1V
